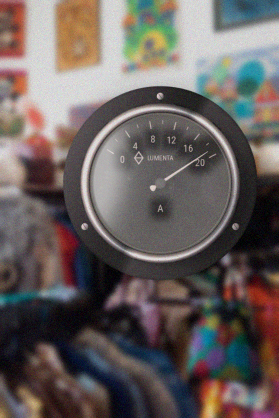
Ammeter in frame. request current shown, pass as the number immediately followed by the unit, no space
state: 19A
